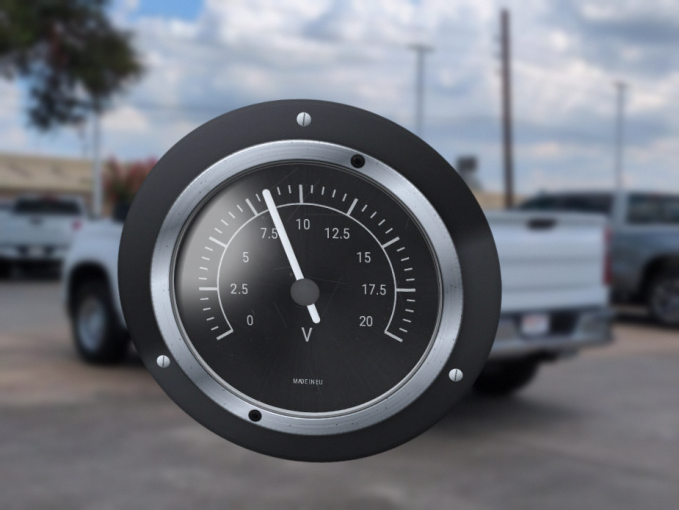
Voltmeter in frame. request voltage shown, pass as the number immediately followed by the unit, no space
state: 8.5V
